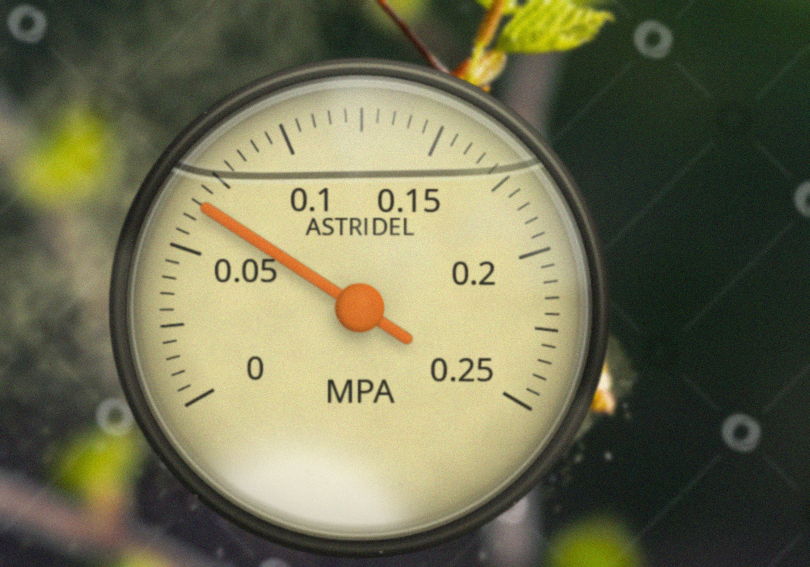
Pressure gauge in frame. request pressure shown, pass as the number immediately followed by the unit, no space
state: 0.065MPa
